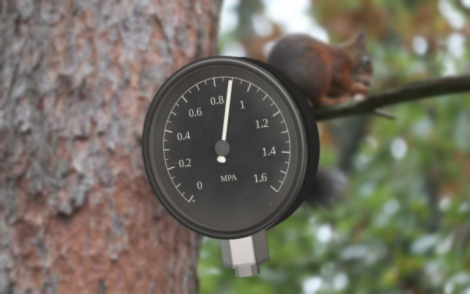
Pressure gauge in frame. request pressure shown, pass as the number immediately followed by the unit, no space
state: 0.9MPa
